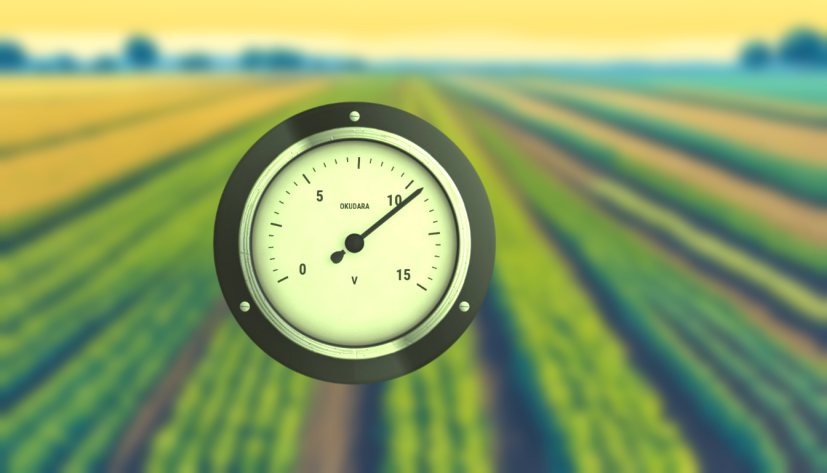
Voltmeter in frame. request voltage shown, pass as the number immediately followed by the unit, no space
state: 10.5V
